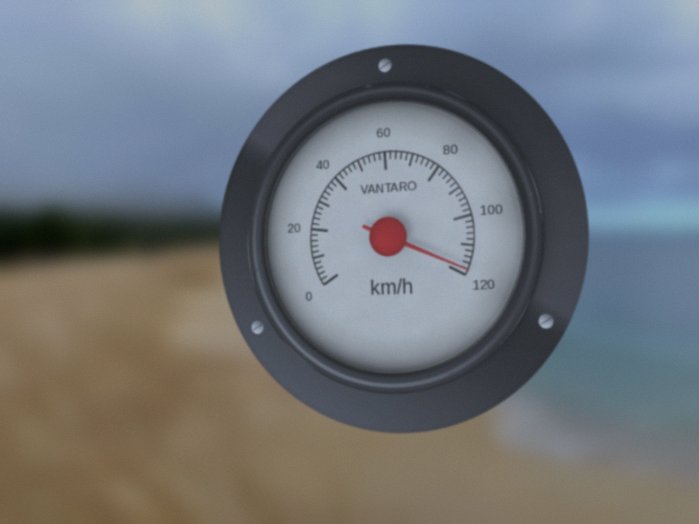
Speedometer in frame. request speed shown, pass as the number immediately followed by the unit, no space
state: 118km/h
